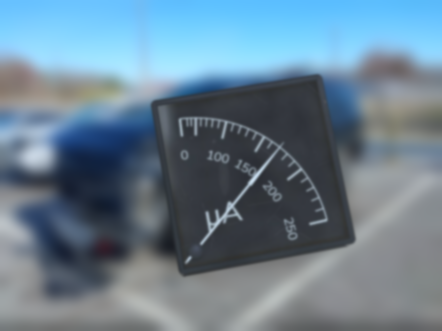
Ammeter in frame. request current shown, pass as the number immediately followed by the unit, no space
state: 170µA
